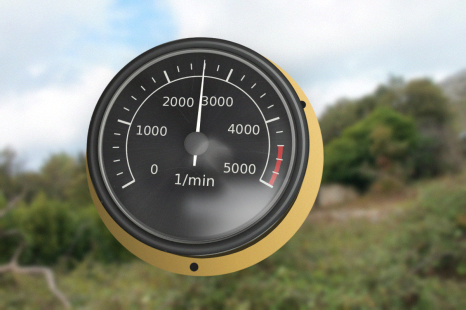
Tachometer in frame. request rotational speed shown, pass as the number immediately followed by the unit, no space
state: 2600rpm
